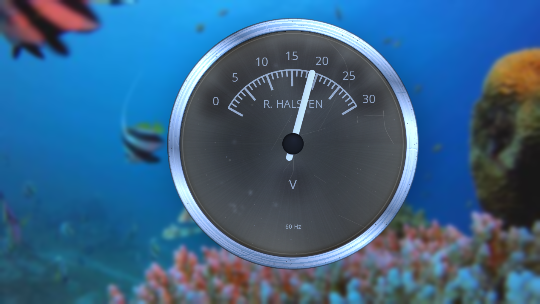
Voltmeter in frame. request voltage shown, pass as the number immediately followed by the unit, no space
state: 19V
